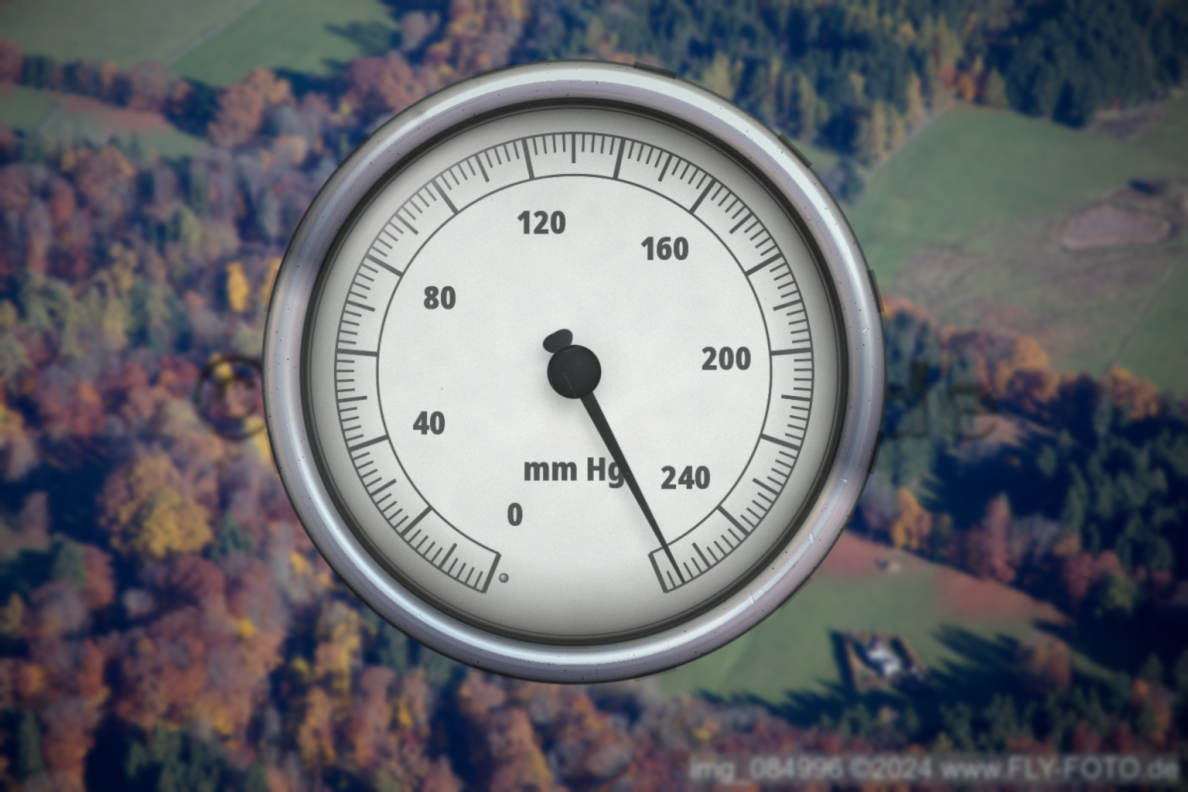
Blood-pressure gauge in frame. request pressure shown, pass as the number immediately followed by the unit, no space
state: 256mmHg
